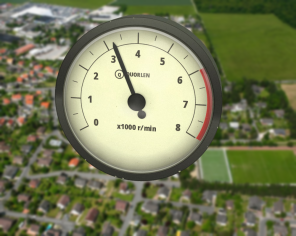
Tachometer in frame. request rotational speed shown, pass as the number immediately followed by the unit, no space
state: 3250rpm
